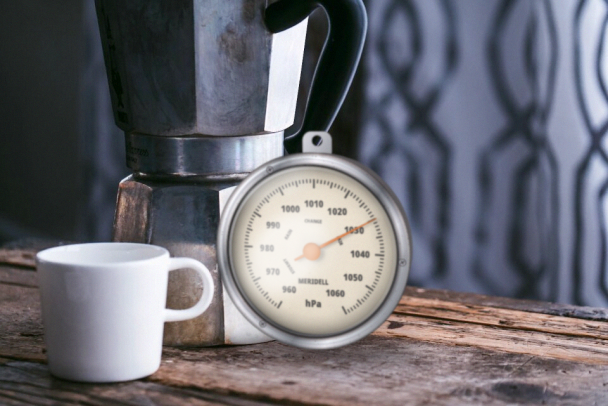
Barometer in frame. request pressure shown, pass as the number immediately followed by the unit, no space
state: 1030hPa
